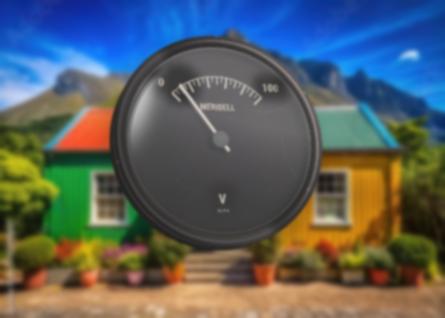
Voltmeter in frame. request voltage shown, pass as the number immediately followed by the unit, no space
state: 10V
